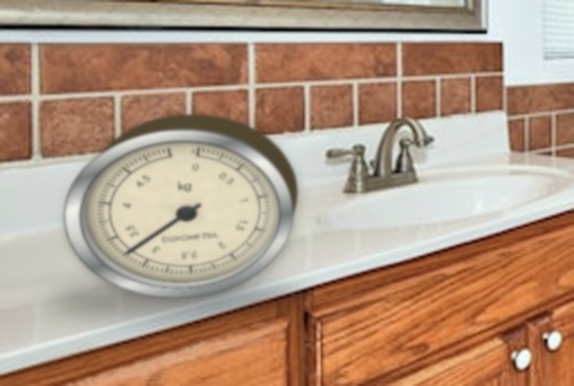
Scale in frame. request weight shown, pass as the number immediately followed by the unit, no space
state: 3.25kg
